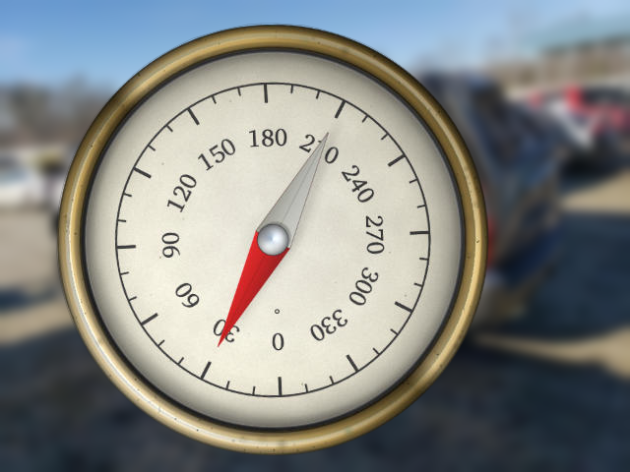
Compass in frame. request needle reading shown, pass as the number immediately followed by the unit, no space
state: 30°
